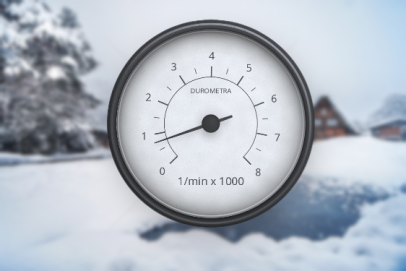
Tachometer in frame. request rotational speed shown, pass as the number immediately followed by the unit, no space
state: 750rpm
